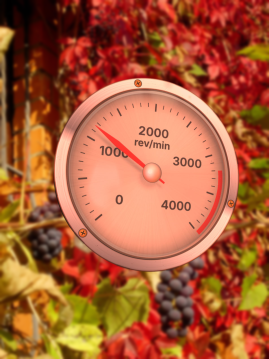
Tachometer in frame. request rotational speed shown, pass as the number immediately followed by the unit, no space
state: 1150rpm
